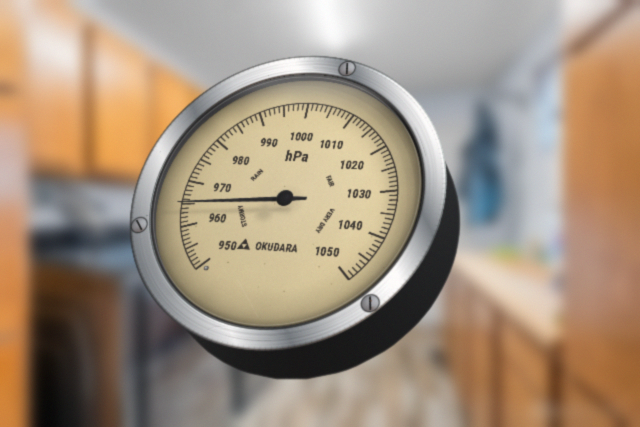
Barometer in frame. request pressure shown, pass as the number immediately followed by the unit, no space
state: 965hPa
